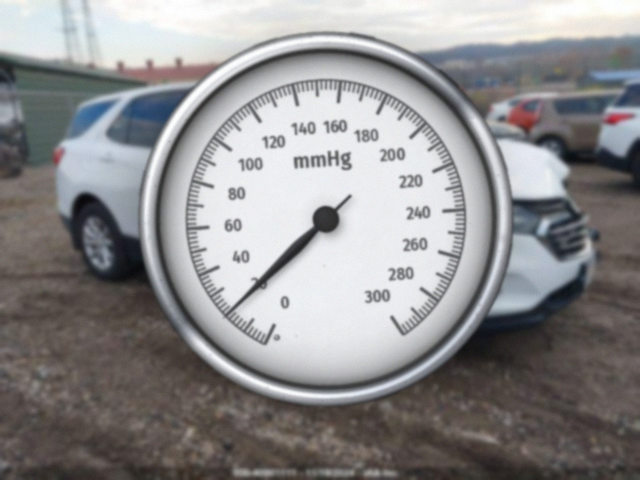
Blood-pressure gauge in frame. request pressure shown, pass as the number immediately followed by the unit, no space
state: 20mmHg
